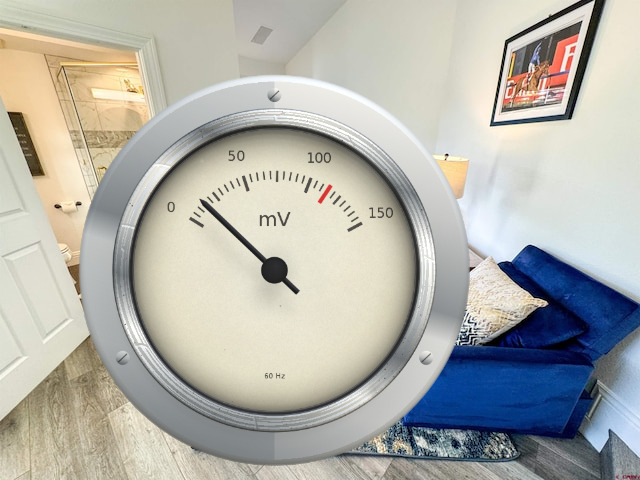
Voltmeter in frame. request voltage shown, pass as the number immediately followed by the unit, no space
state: 15mV
